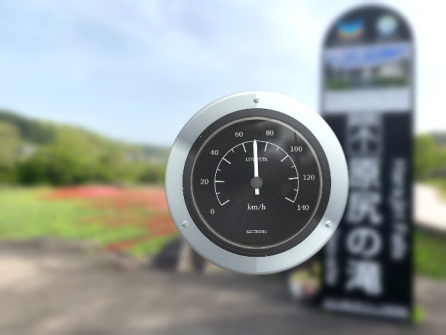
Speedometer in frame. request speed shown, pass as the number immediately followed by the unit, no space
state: 70km/h
